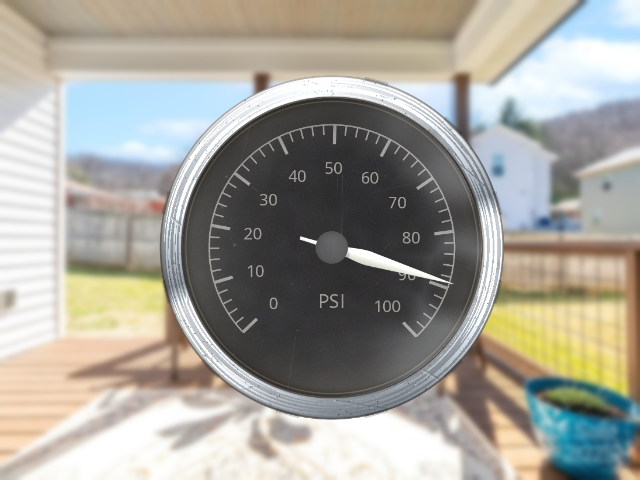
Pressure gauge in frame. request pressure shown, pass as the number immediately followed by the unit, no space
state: 89psi
